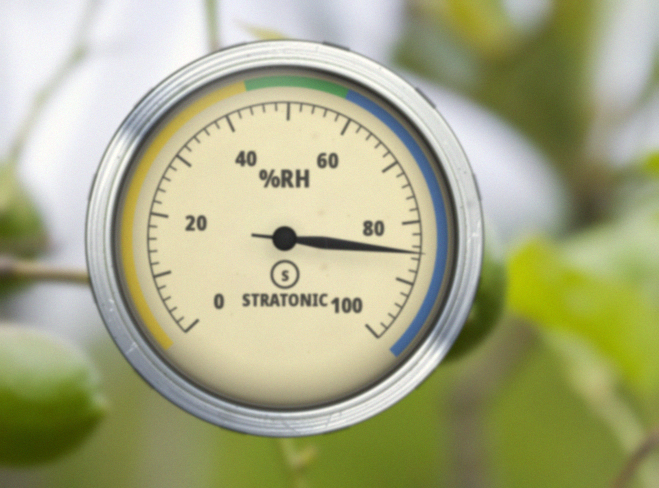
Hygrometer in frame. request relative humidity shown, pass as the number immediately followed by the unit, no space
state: 85%
